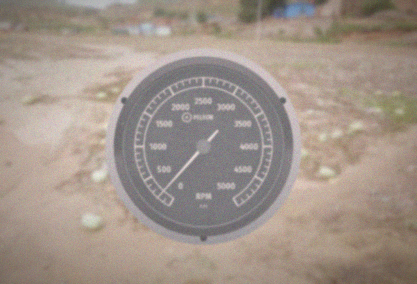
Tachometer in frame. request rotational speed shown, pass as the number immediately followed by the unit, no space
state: 200rpm
